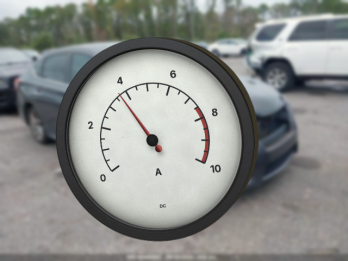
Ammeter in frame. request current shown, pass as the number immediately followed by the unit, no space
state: 3.75A
